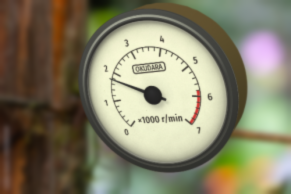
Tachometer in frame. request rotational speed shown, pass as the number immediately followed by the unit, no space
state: 1800rpm
